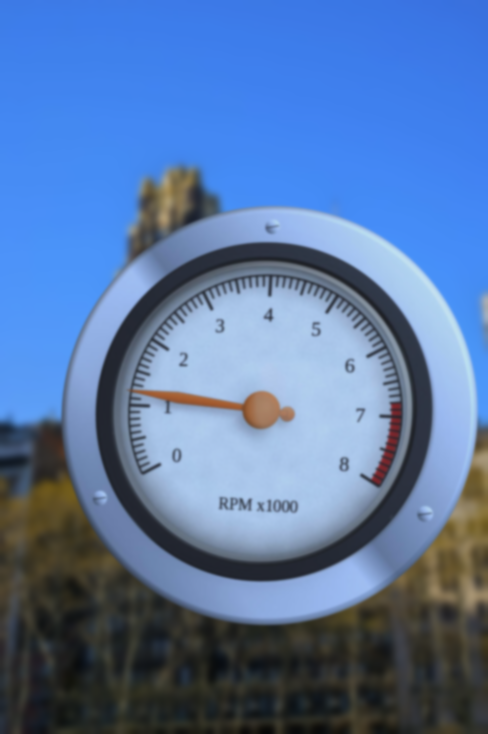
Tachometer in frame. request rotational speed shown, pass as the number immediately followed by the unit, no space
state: 1200rpm
